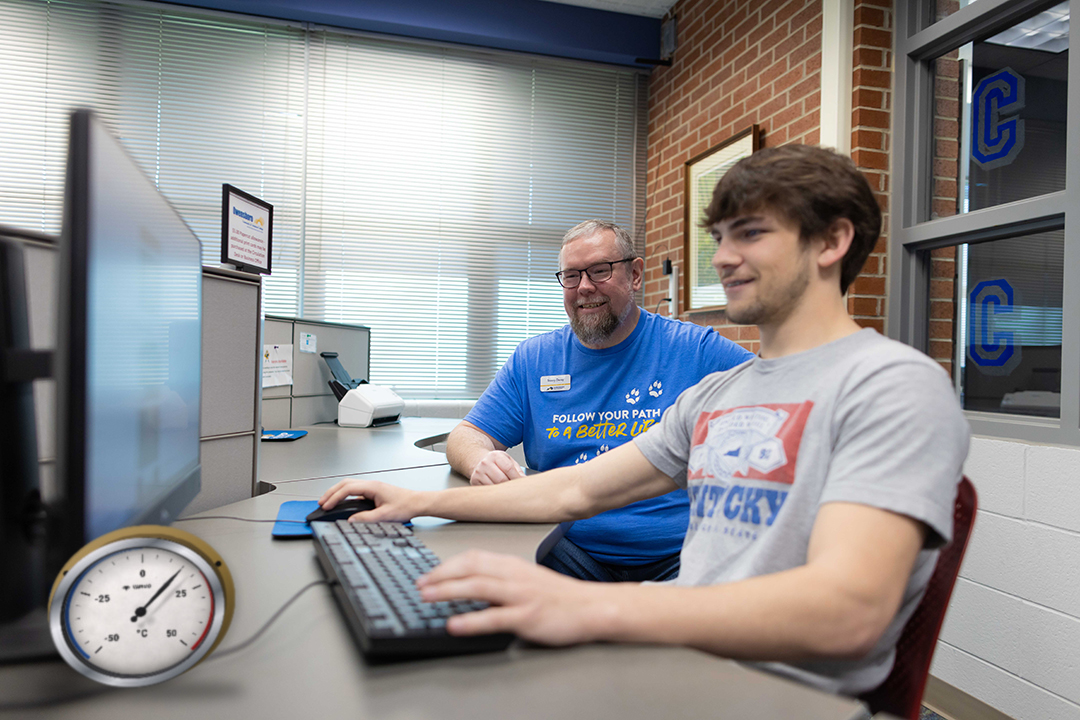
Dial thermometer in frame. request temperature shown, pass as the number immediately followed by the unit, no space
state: 15°C
